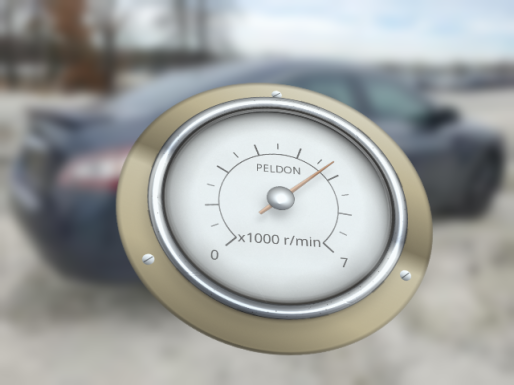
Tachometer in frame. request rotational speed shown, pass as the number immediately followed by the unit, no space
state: 4750rpm
